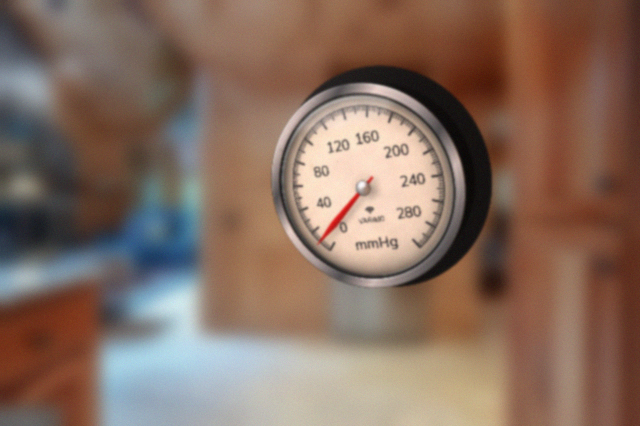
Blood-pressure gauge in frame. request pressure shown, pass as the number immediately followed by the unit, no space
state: 10mmHg
